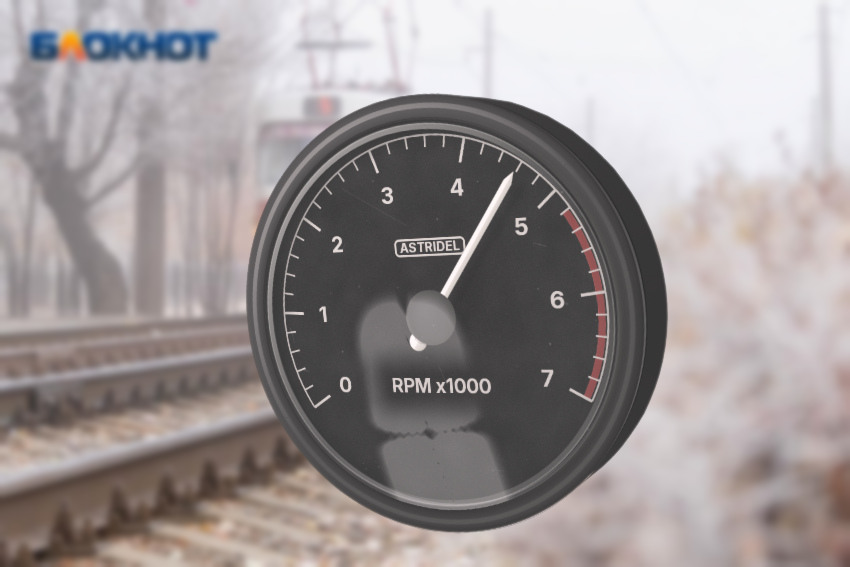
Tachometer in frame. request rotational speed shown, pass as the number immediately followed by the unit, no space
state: 4600rpm
